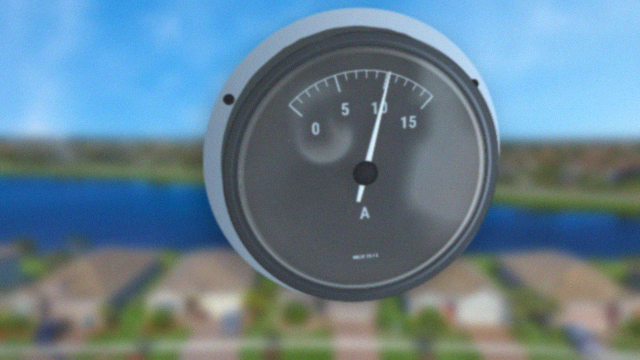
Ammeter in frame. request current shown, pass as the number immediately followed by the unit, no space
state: 10A
